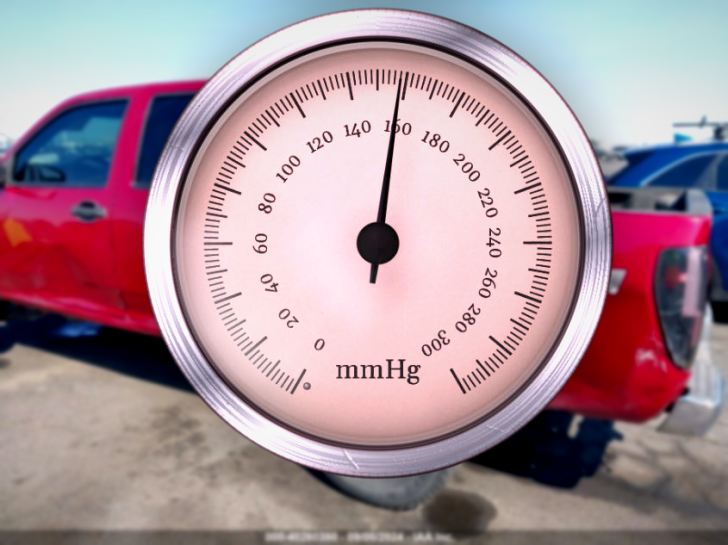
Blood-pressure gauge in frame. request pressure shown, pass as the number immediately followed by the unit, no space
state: 158mmHg
